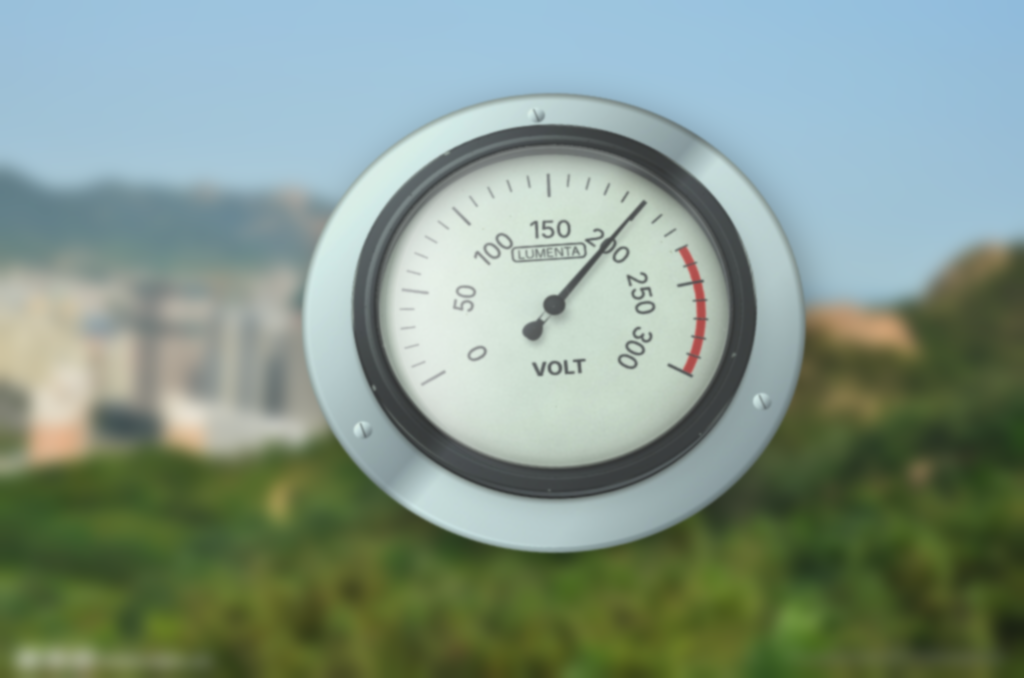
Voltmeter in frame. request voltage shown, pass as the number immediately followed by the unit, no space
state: 200V
